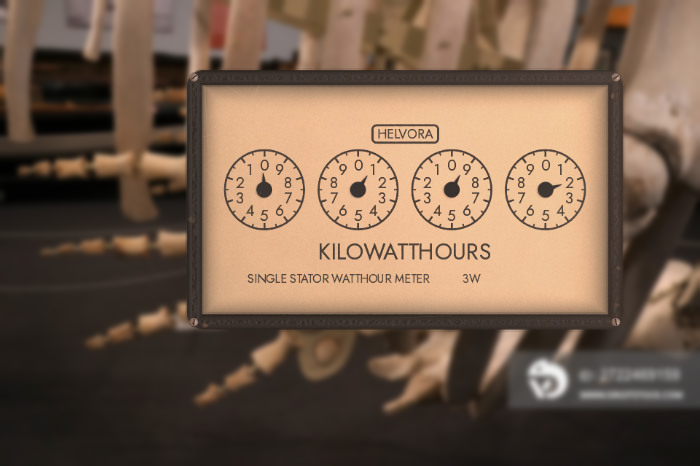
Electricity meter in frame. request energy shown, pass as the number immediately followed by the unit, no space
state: 92kWh
